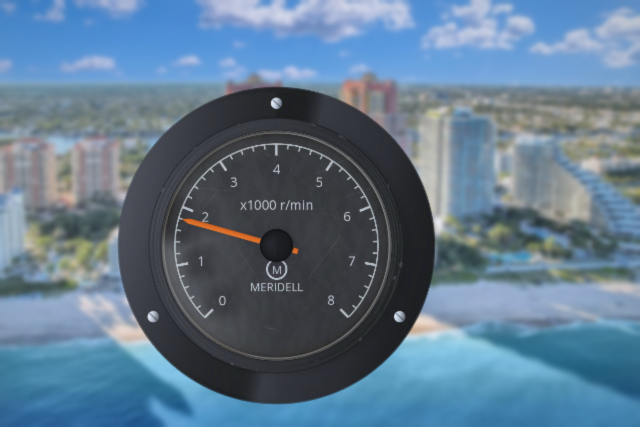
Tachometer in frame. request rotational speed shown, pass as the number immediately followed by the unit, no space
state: 1800rpm
